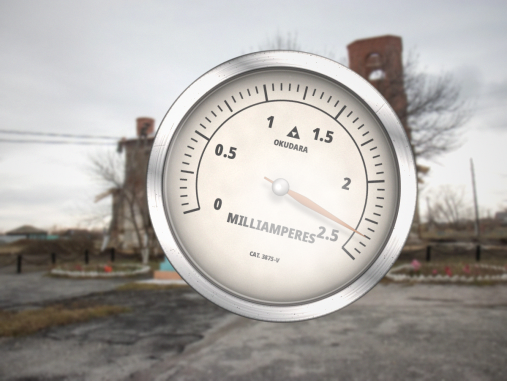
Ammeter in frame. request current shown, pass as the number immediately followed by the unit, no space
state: 2.35mA
